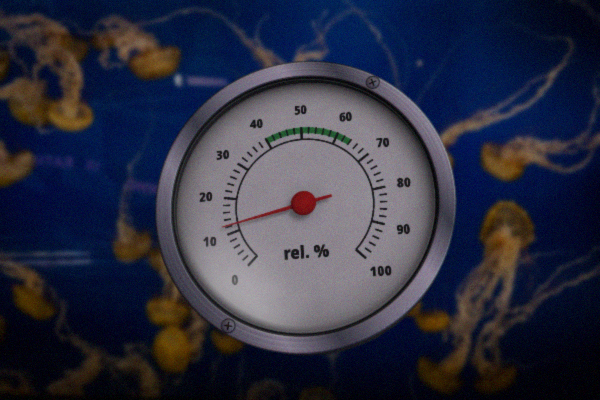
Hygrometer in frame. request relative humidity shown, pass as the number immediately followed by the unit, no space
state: 12%
